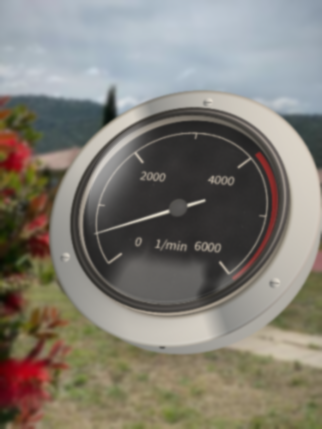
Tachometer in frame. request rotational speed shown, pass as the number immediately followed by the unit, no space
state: 500rpm
